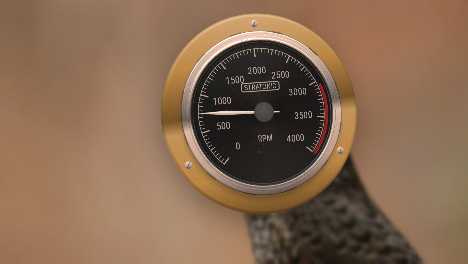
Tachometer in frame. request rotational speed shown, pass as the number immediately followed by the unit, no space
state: 750rpm
